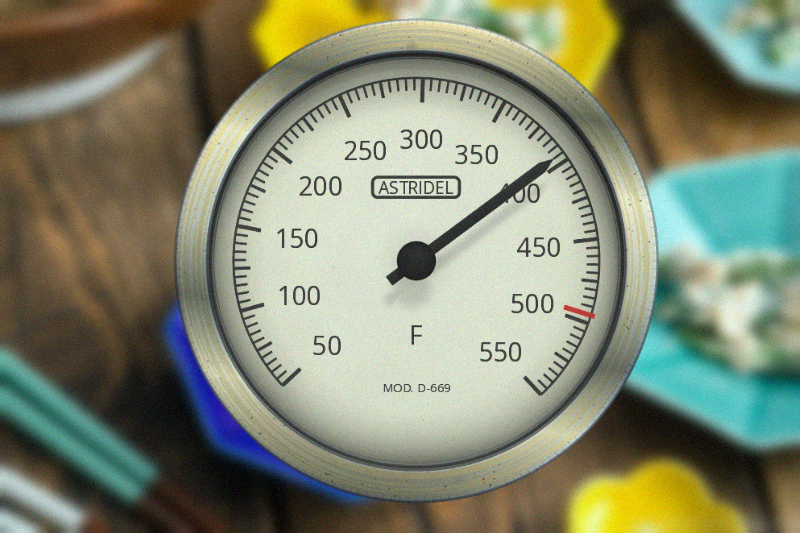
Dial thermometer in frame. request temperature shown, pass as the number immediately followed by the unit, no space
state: 395°F
